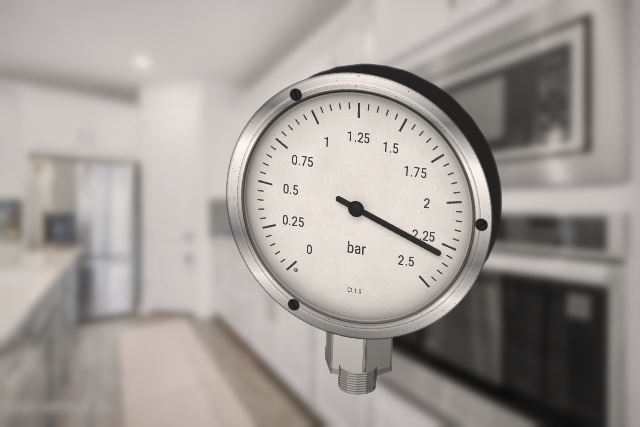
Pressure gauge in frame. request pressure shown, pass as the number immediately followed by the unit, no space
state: 2.3bar
